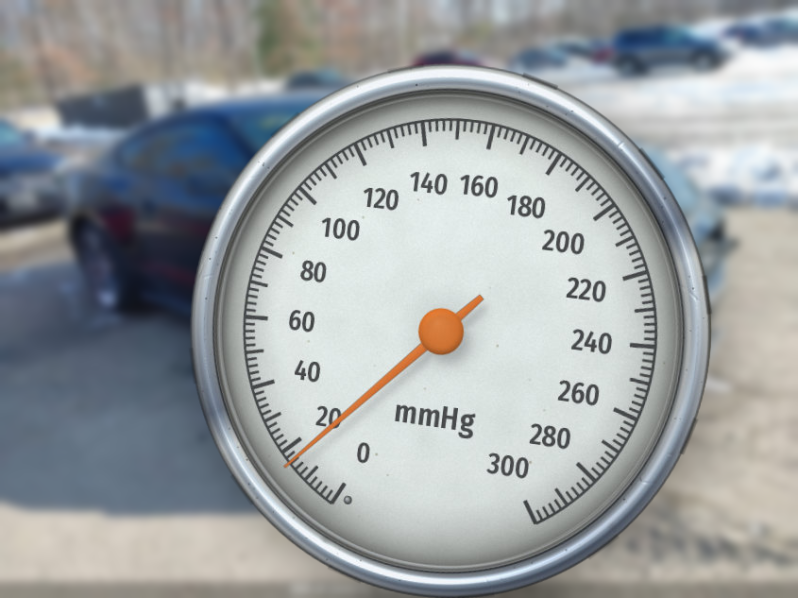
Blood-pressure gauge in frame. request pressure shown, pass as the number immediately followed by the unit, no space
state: 16mmHg
